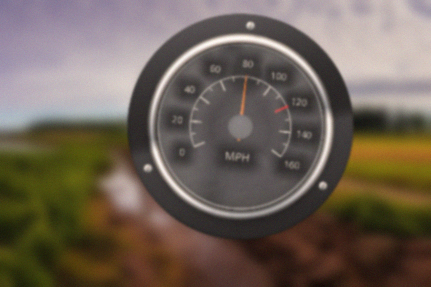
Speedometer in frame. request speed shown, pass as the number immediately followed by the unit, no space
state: 80mph
